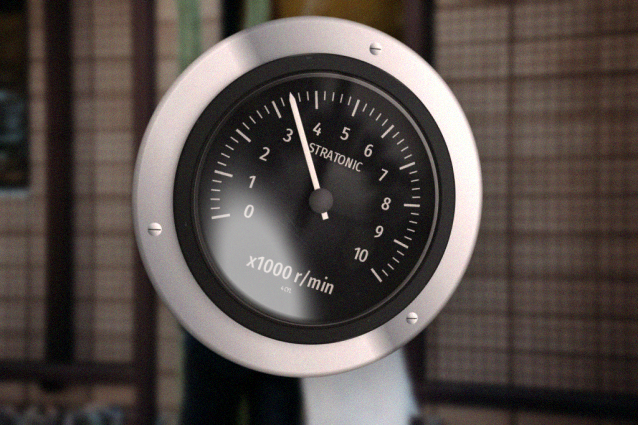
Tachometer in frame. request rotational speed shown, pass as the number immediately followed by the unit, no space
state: 3400rpm
